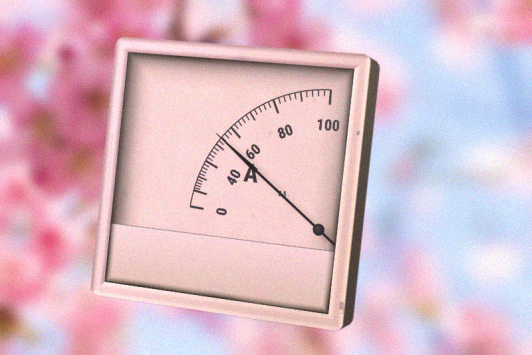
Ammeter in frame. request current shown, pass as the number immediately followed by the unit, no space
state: 54A
